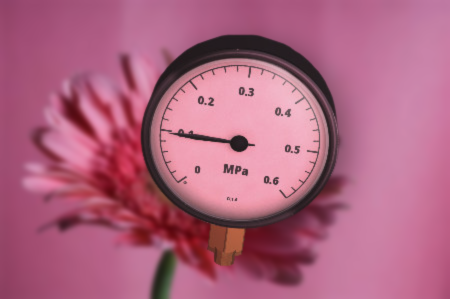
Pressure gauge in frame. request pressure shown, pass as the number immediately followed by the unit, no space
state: 0.1MPa
